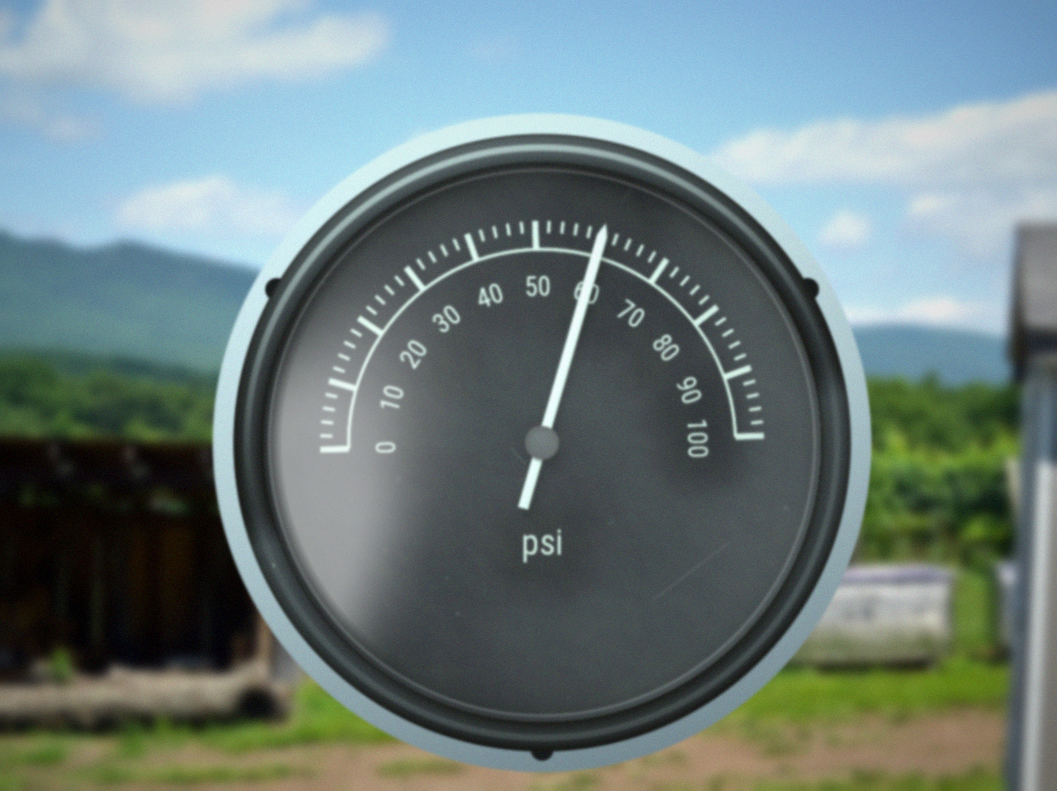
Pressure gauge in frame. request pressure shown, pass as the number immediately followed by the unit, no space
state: 60psi
